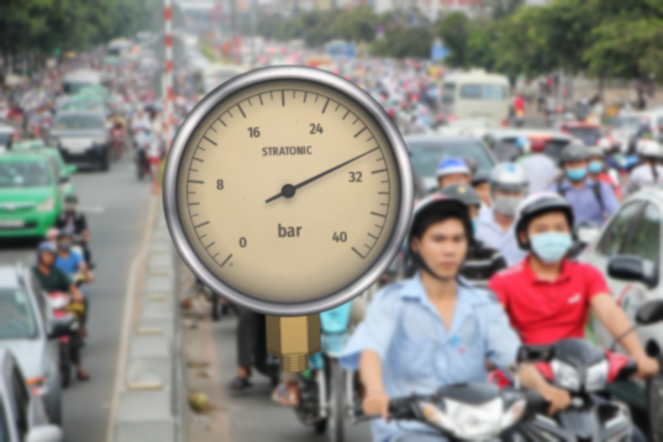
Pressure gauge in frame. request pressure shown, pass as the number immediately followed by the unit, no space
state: 30bar
